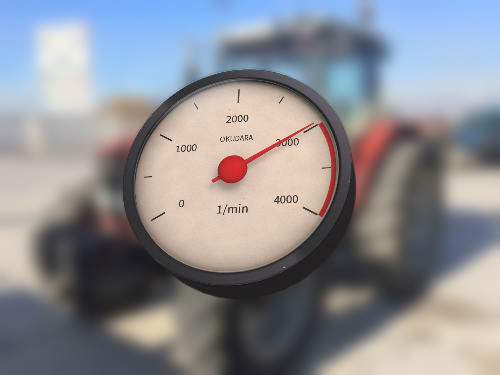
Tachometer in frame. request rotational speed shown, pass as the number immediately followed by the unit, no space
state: 3000rpm
